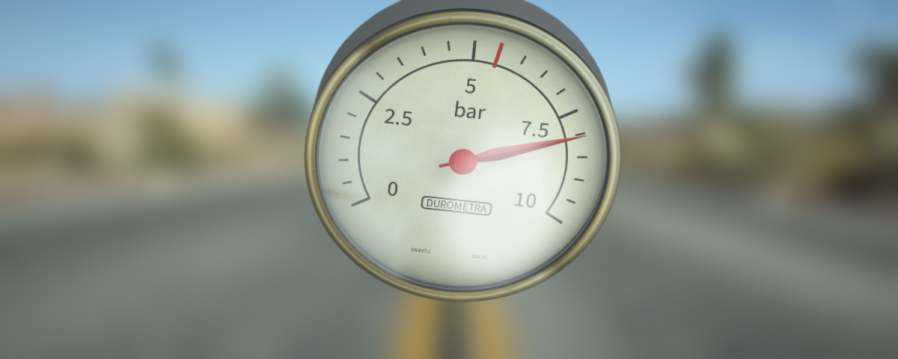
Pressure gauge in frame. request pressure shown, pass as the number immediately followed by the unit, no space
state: 8bar
